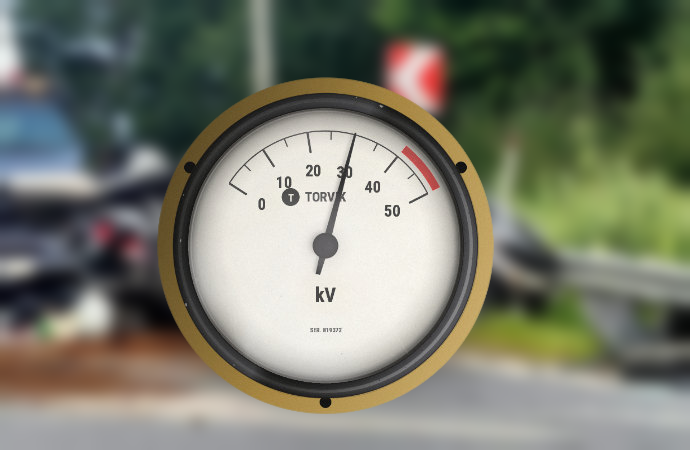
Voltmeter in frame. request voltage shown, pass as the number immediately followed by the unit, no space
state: 30kV
